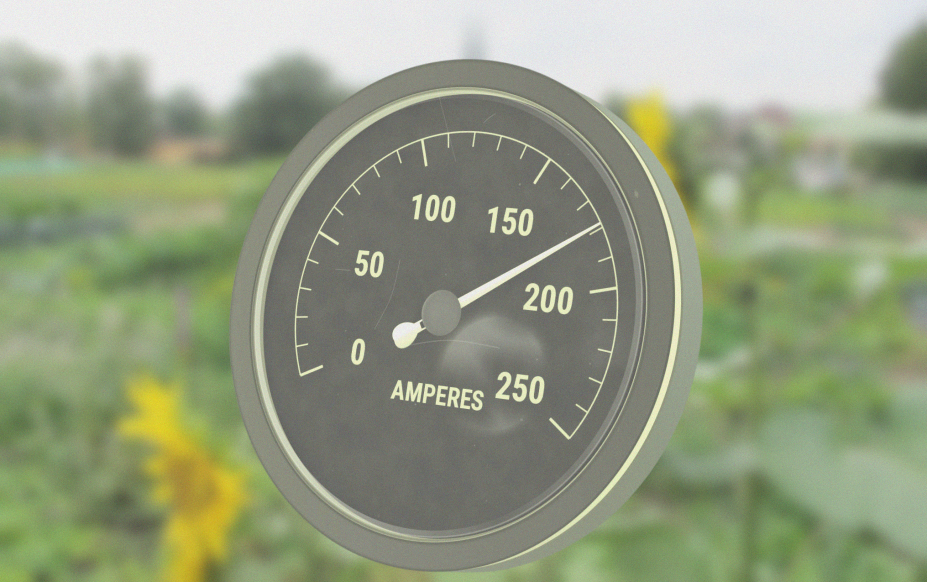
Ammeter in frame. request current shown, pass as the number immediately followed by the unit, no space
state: 180A
